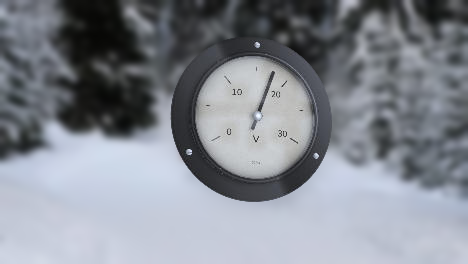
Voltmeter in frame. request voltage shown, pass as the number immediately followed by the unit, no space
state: 17.5V
